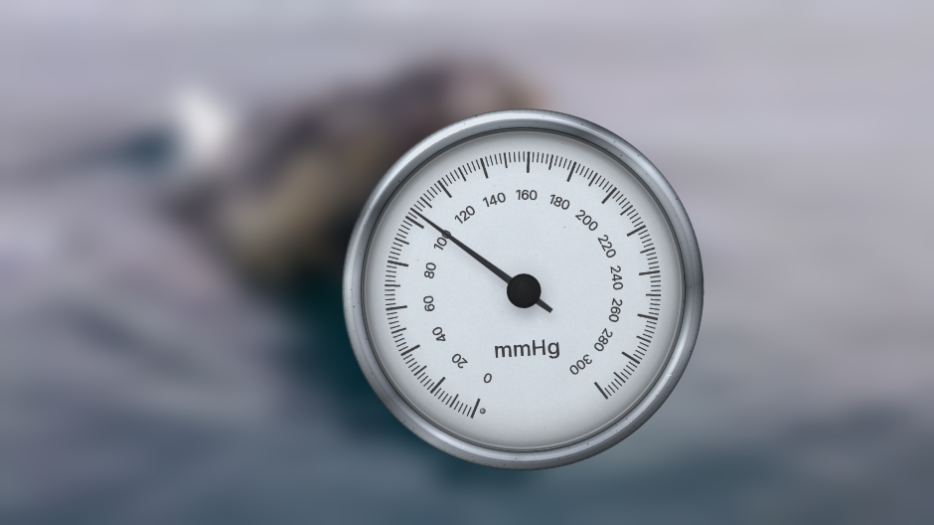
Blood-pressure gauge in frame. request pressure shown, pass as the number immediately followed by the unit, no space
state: 104mmHg
